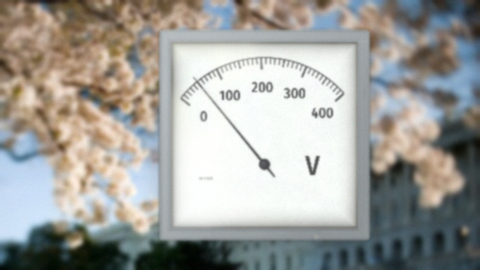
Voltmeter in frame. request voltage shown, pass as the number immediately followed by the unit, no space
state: 50V
